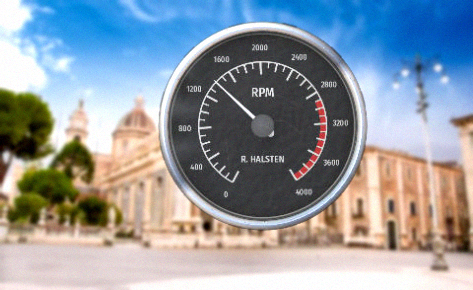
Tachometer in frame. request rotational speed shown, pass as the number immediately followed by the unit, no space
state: 1400rpm
